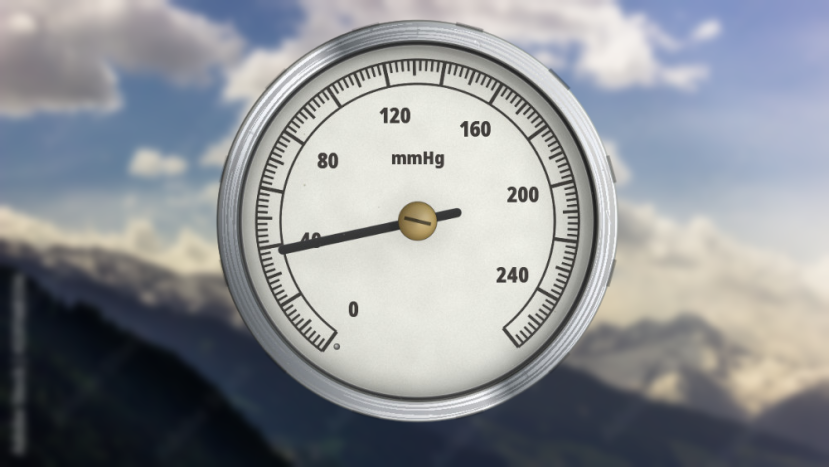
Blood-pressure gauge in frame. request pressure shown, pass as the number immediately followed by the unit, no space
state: 38mmHg
